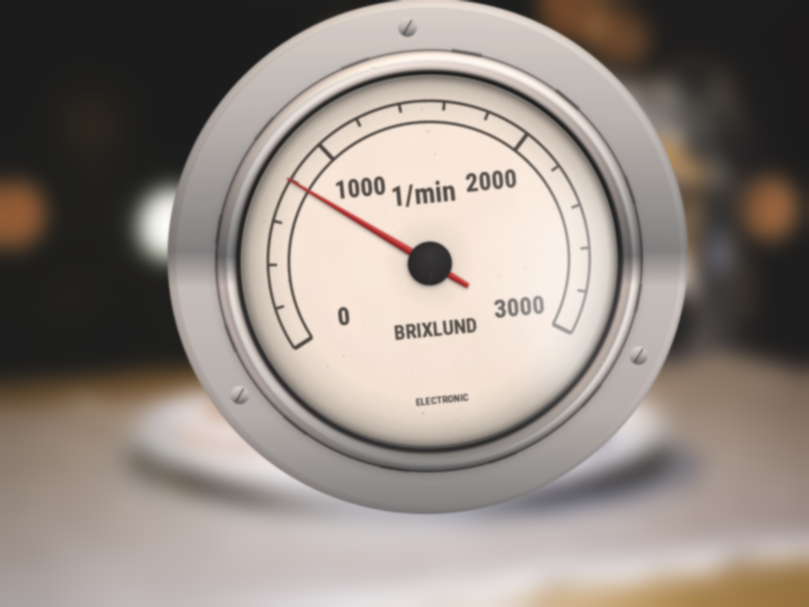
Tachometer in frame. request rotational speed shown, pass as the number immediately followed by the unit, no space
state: 800rpm
